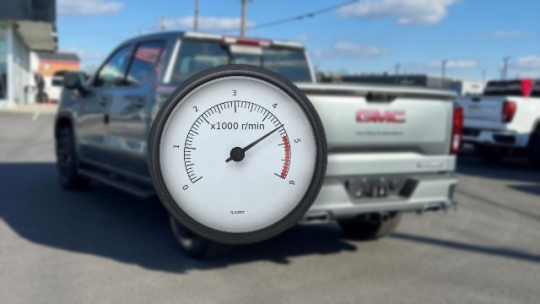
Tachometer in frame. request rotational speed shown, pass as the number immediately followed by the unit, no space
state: 4500rpm
